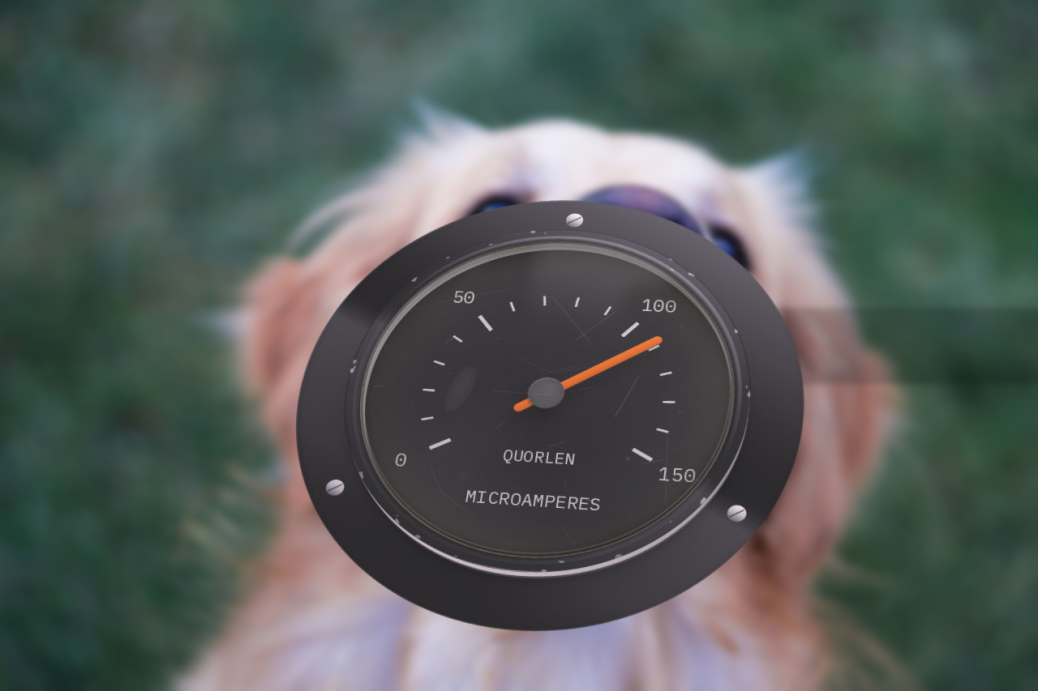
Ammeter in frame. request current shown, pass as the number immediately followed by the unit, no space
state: 110µA
